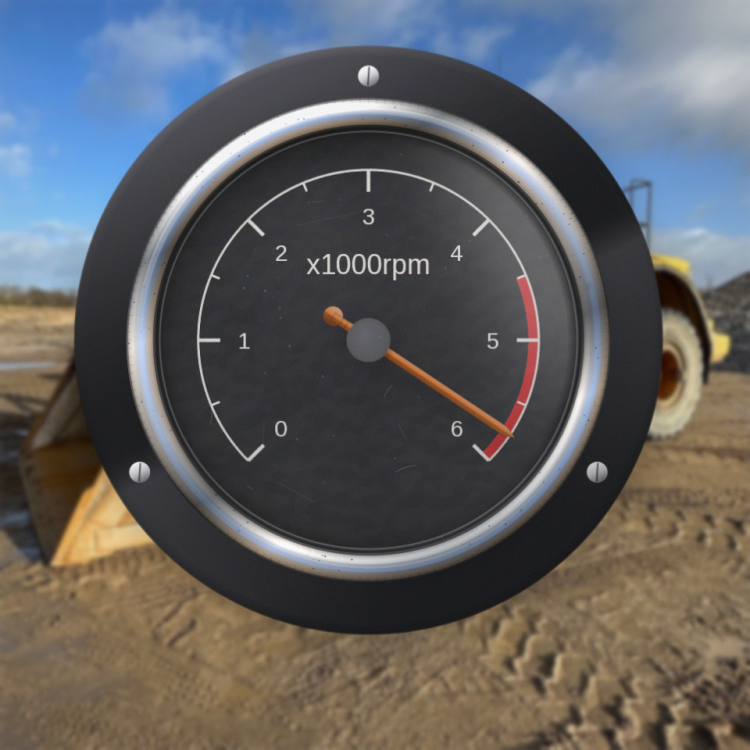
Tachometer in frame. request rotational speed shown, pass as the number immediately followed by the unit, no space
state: 5750rpm
